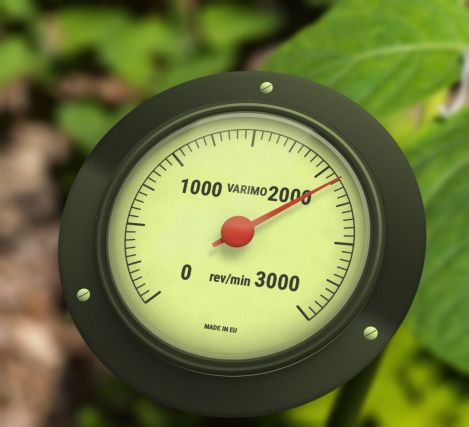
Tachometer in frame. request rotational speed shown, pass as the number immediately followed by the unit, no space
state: 2100rpm
